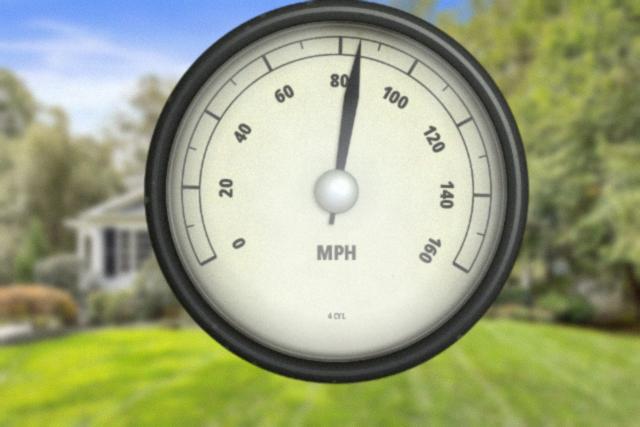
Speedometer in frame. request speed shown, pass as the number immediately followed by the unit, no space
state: 85mph
